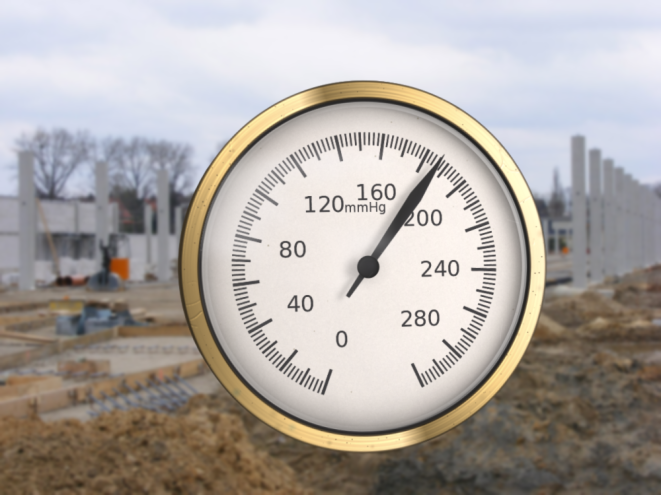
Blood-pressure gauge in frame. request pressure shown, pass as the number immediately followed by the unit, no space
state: 186mmHg
